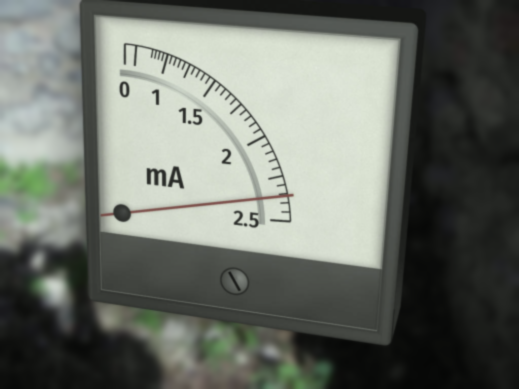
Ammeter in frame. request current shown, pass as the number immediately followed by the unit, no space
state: 2.35mA
